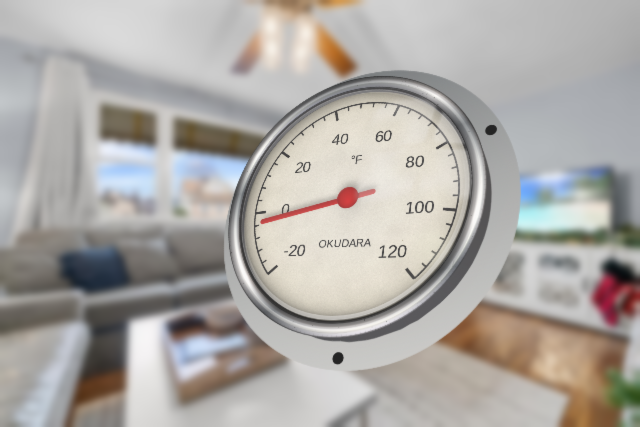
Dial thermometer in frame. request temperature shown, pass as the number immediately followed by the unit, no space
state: -4°F
